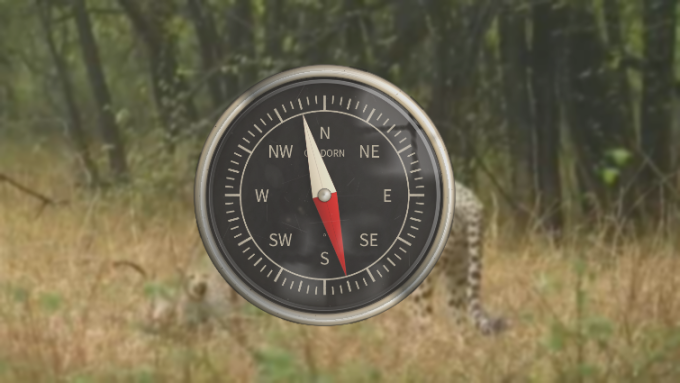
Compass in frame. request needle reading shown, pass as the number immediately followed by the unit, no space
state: 165°
